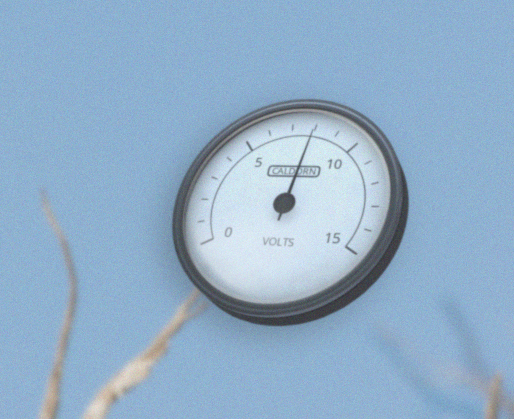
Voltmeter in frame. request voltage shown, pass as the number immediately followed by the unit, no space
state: 8V
